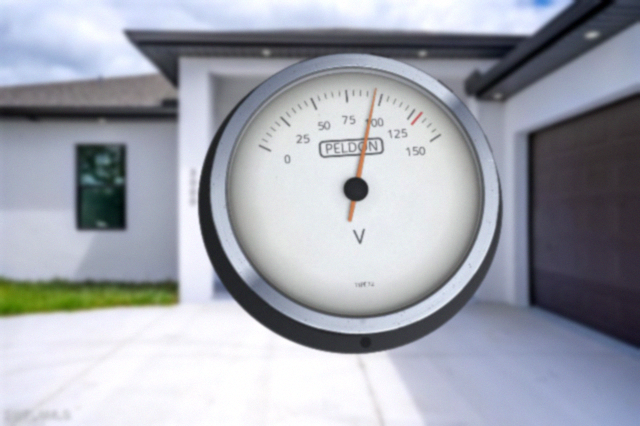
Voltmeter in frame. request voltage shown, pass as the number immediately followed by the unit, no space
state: 95V
